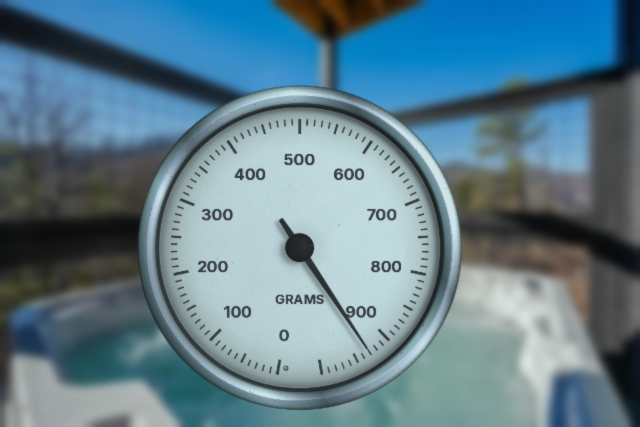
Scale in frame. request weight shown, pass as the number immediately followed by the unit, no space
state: 930g
